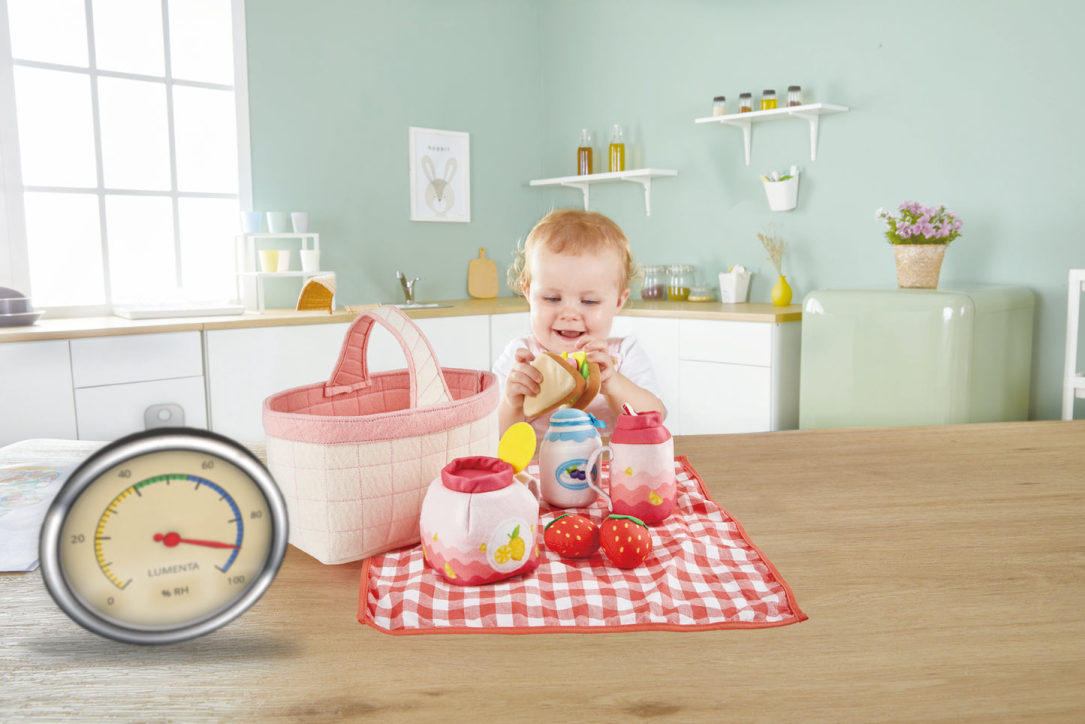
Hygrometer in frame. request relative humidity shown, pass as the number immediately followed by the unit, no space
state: 90%
